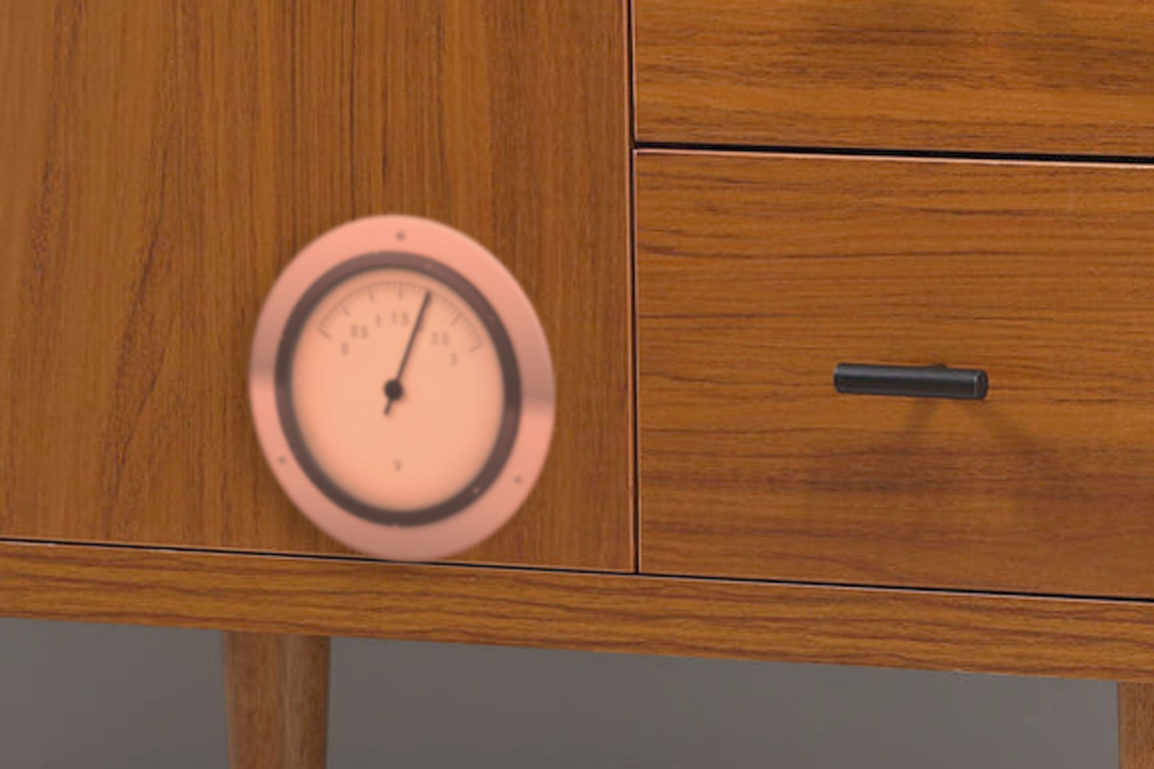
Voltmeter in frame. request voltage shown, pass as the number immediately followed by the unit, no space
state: 2V
